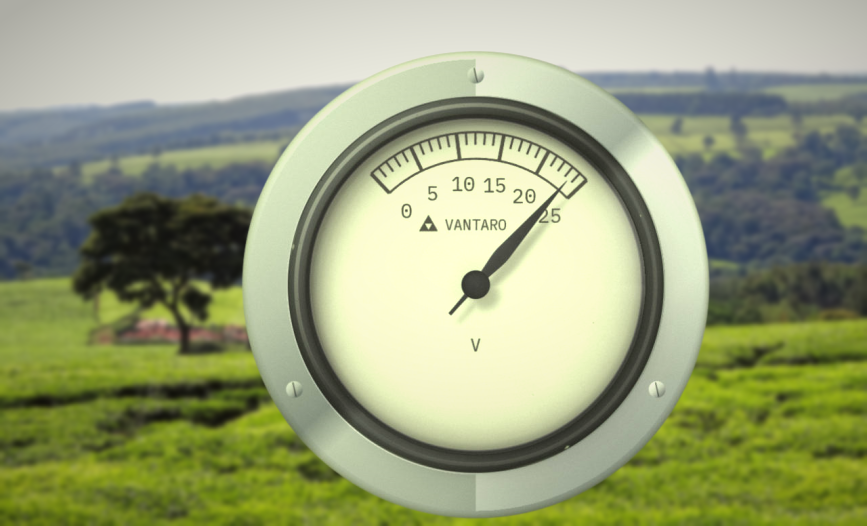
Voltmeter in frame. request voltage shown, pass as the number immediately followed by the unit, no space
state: 23.5V
